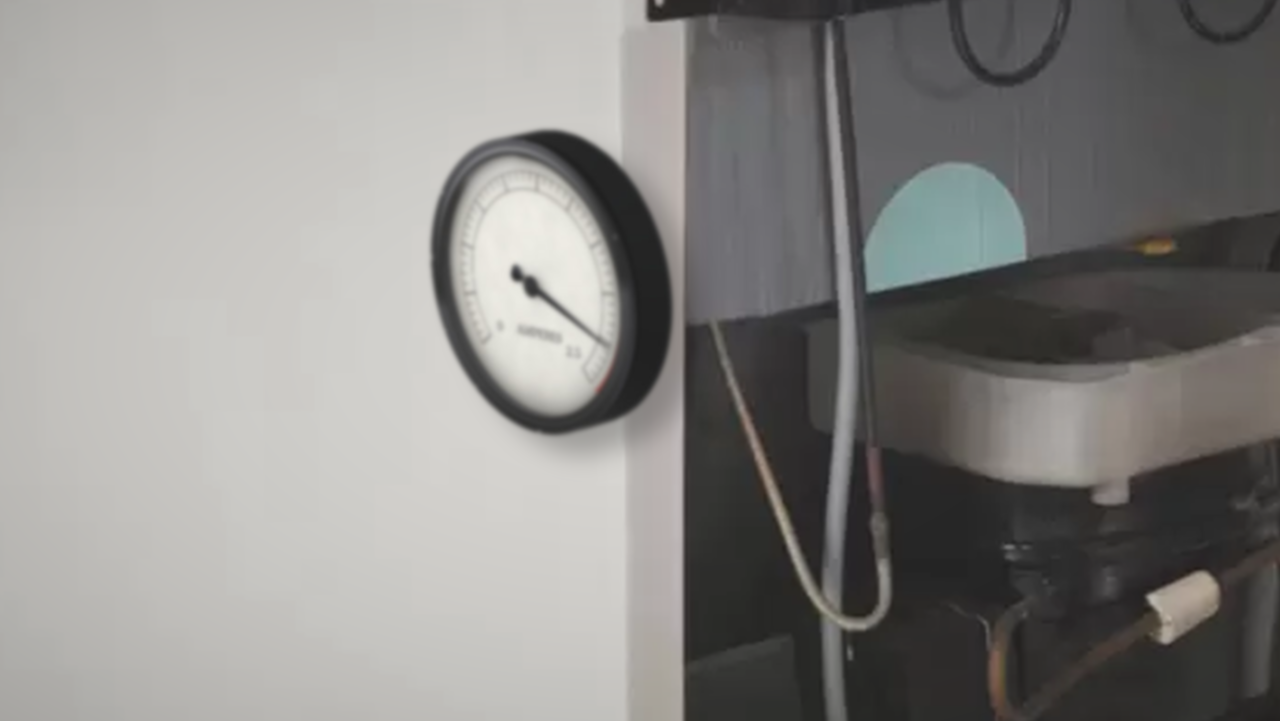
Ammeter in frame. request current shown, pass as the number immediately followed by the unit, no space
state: 2.25A
